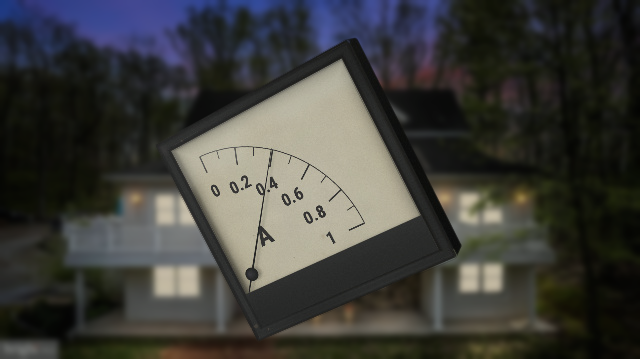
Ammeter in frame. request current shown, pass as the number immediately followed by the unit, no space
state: 0.4A
